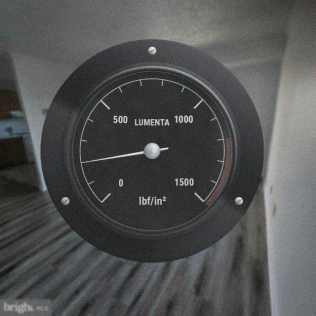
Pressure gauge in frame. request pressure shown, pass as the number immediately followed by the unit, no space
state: 200psi
